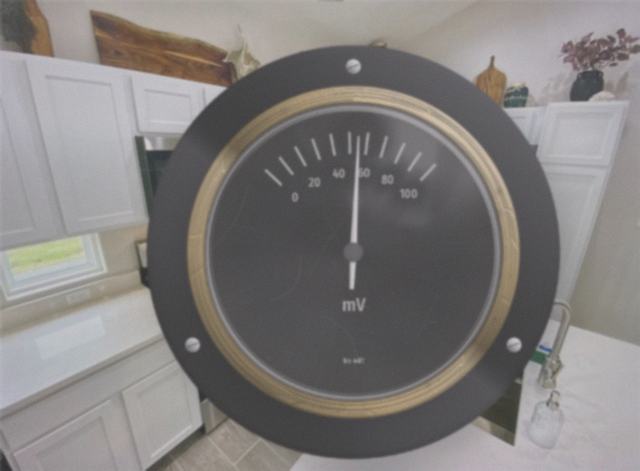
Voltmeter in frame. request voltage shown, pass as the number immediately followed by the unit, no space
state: 55mV
